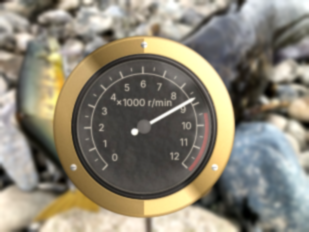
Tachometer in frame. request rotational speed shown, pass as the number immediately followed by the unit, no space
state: 8750rpm
